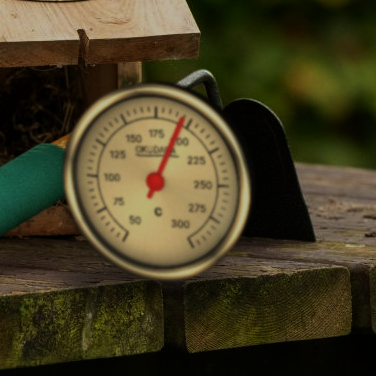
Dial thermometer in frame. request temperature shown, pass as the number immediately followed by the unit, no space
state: 195°C
